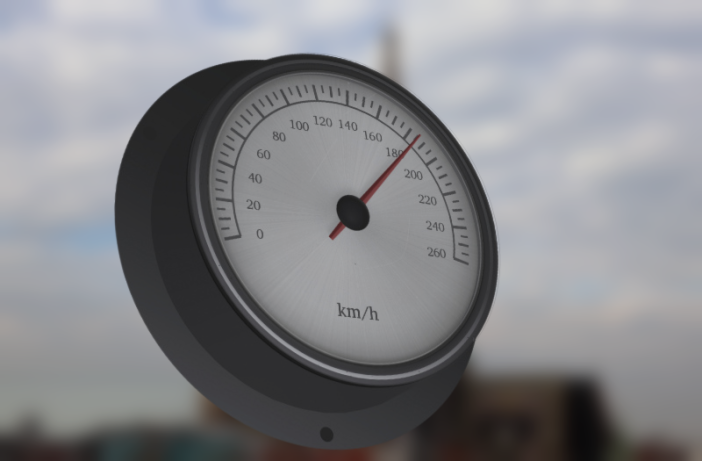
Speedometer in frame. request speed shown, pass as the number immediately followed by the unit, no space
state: 185km/h
